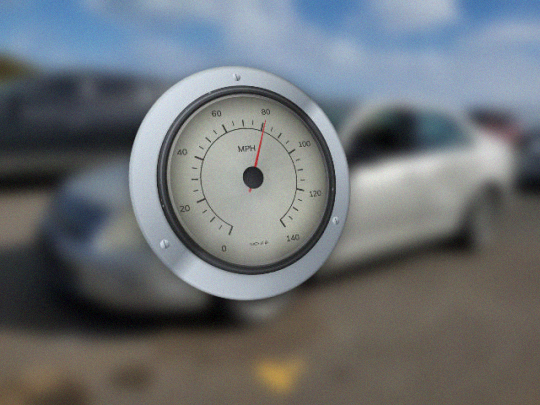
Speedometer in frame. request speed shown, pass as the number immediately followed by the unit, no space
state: 80mph
